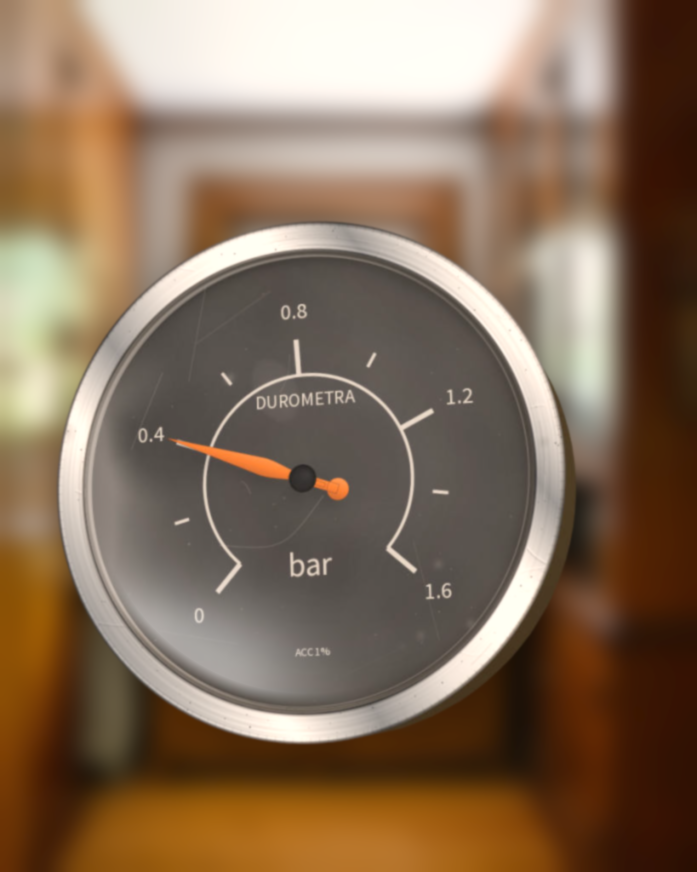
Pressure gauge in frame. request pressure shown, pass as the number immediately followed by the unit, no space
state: 0.4bar
